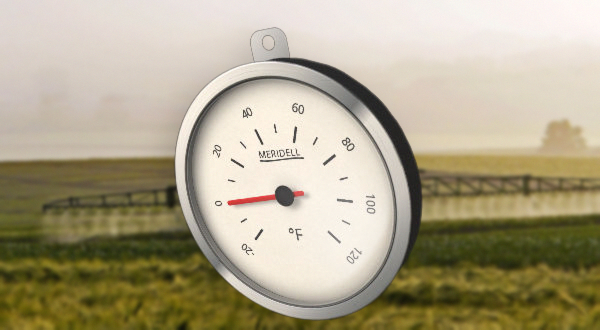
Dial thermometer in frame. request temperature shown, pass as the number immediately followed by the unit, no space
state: 0°F
